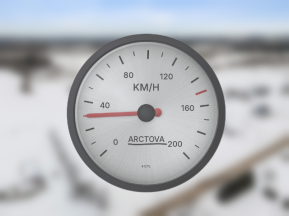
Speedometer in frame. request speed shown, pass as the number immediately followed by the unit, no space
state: 30km/h
